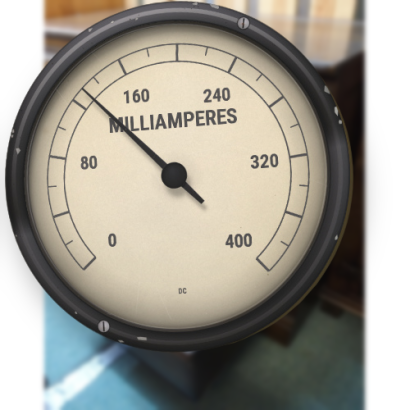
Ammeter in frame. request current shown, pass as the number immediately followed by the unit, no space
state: 130mA
